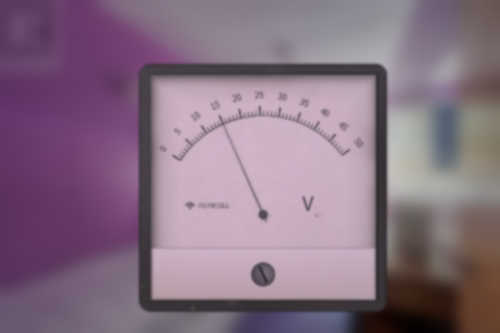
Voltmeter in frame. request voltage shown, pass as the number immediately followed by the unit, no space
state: 15V
